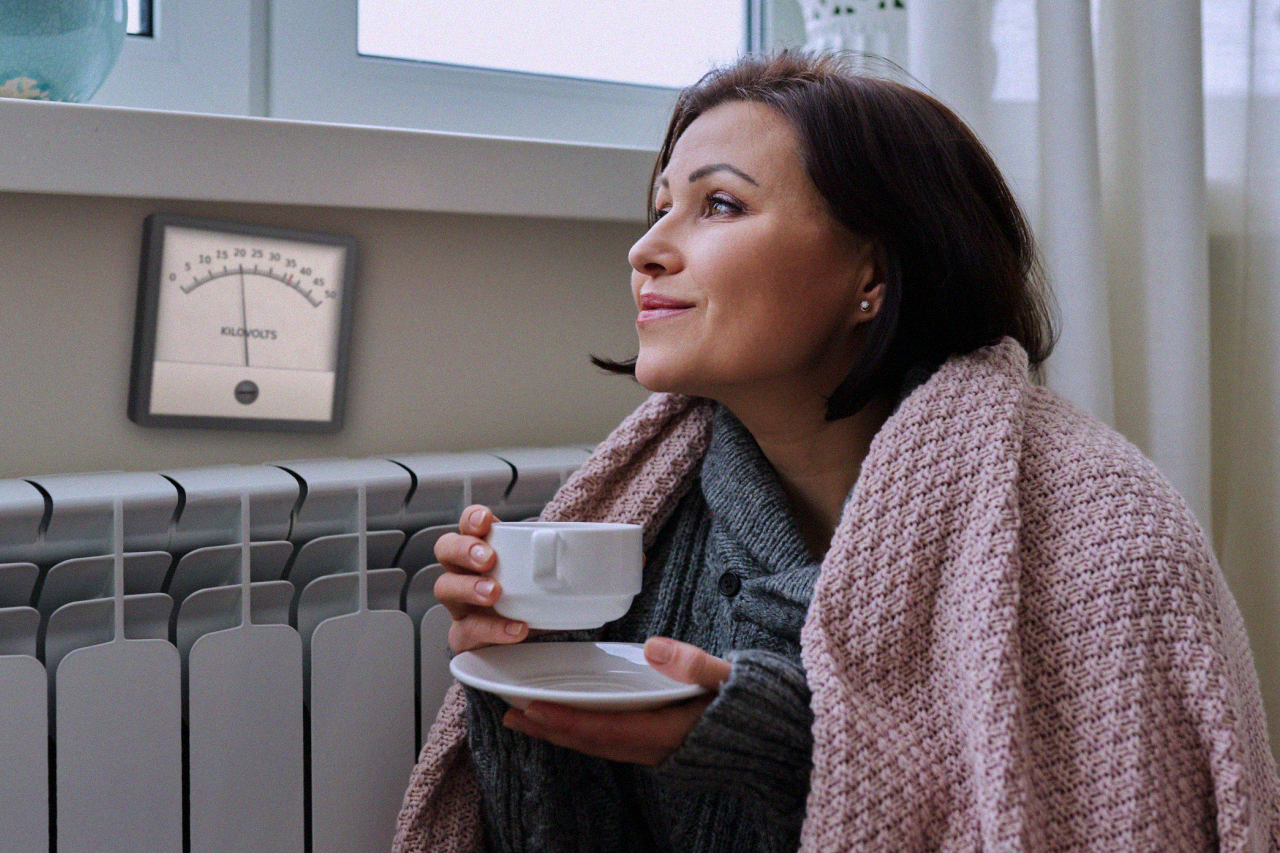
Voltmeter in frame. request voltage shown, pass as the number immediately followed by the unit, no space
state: 20kV
